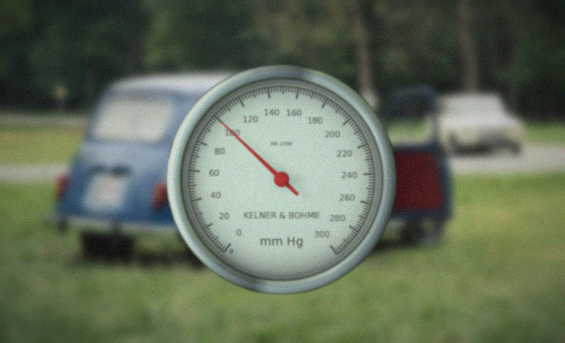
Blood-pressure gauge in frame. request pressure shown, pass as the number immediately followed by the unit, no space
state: 100mmHg
